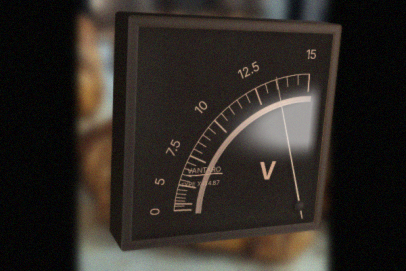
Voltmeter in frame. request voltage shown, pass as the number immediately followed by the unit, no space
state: 13.5V
